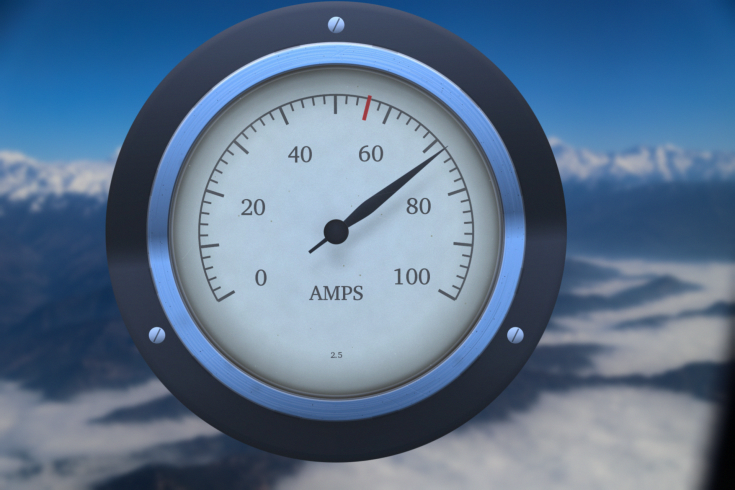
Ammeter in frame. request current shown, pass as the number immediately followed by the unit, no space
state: 72A
